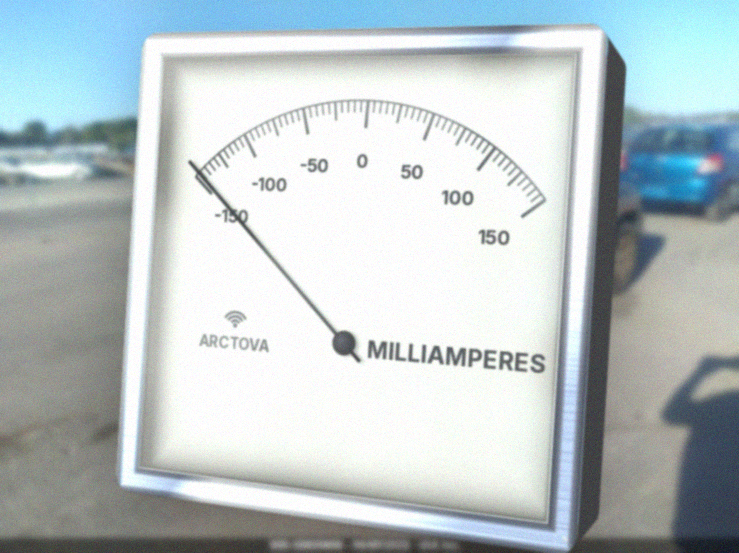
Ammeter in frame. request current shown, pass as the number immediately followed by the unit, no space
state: -145mA
